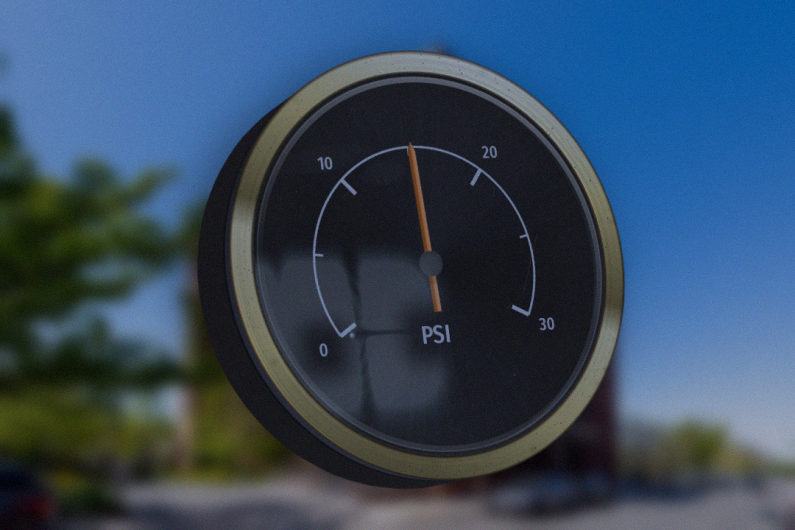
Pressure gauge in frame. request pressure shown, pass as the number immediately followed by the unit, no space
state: 15psi
